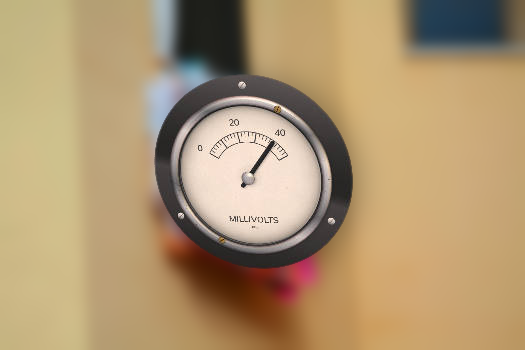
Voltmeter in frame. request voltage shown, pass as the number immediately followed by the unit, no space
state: 40mV
